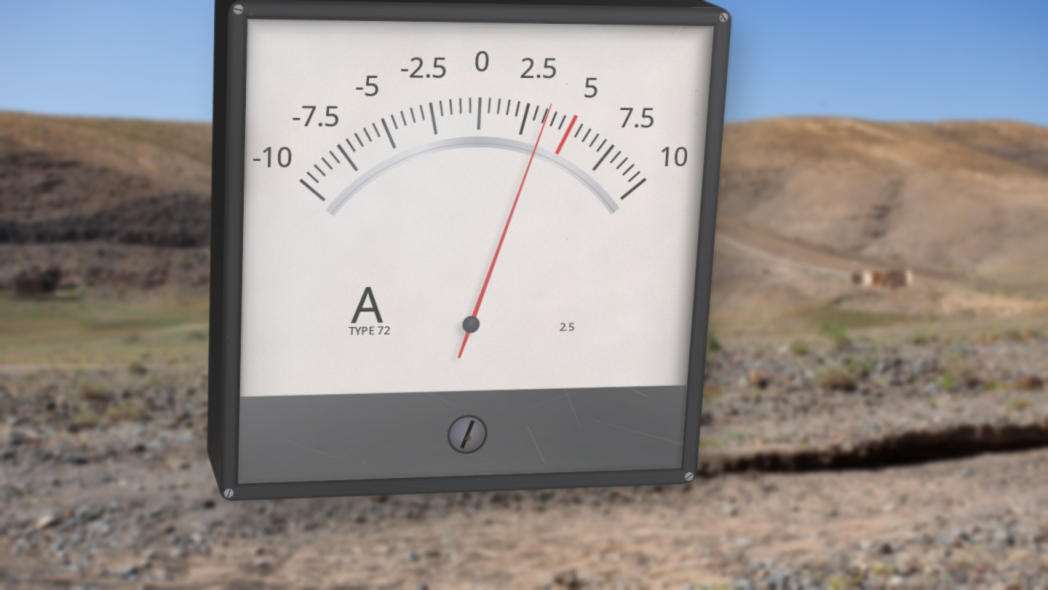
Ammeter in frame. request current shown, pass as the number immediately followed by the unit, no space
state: 3.5A
